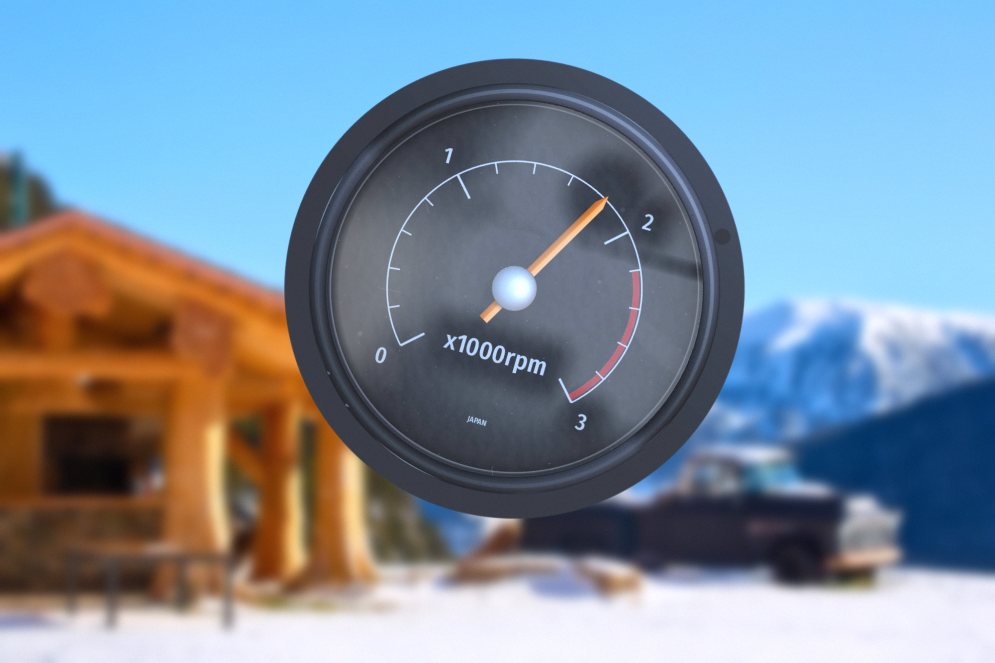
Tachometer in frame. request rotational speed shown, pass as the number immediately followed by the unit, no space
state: 1800rpm
